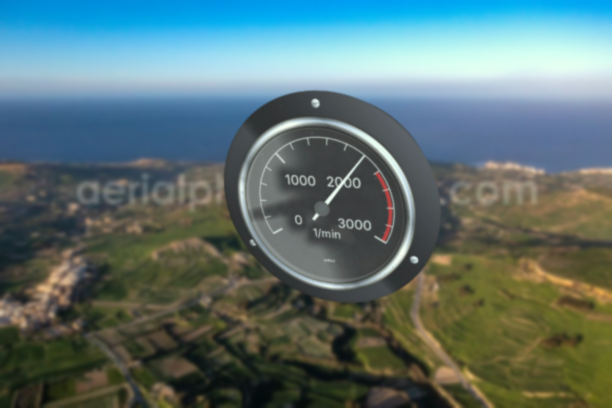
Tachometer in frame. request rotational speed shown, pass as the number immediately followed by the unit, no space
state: 2000rpm
